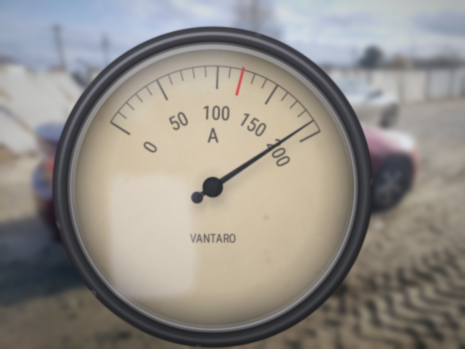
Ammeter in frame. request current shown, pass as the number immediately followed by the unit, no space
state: 190A
